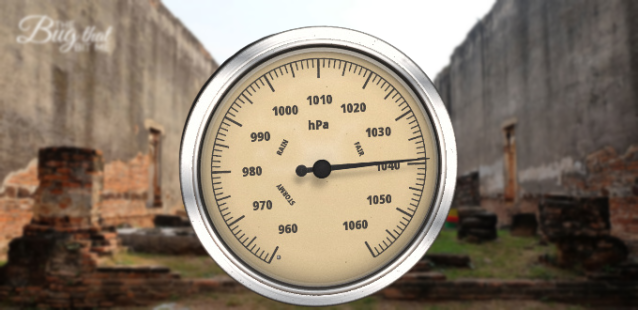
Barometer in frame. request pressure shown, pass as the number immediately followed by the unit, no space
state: 1039hPa
